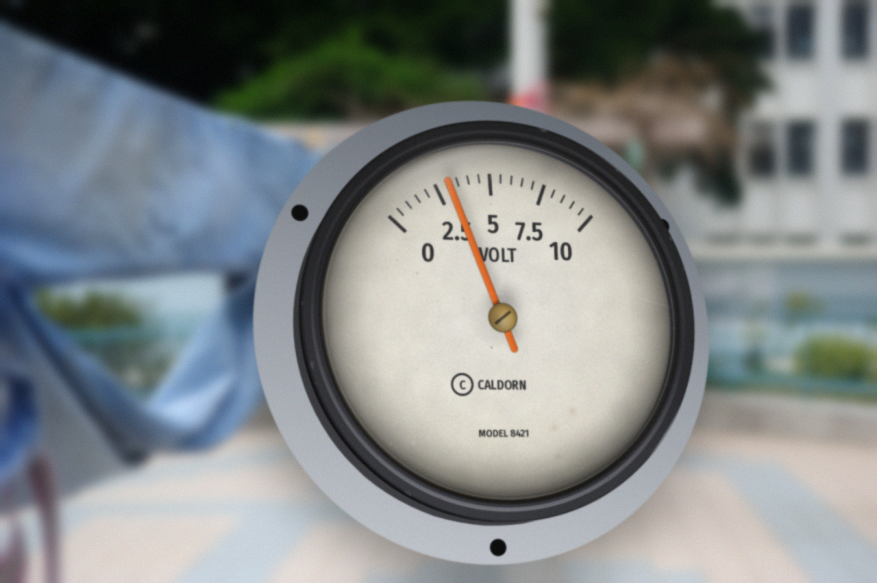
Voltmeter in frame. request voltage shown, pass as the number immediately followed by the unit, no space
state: 3V
